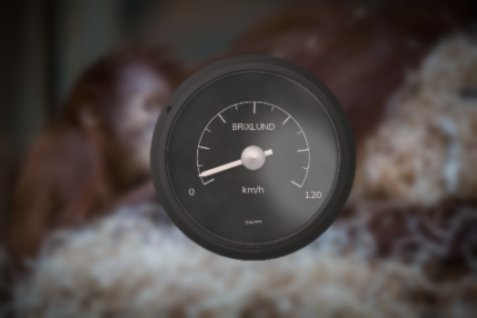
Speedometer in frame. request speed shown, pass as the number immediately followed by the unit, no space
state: 5km/h
